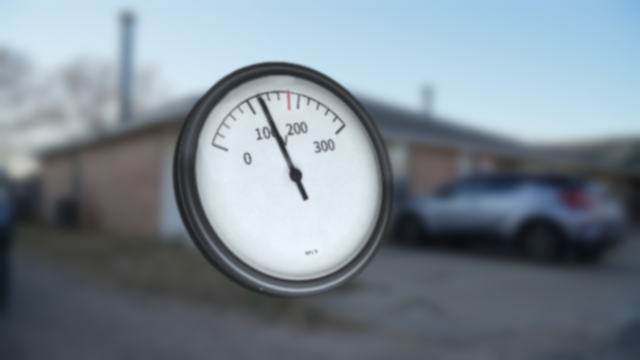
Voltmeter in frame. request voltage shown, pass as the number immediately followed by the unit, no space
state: 120V
